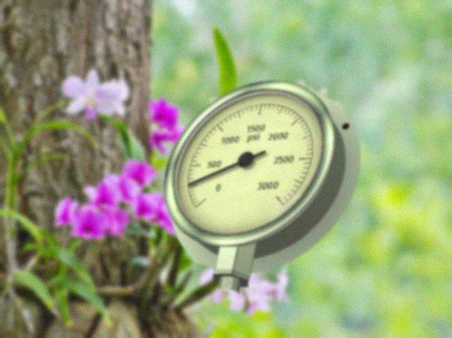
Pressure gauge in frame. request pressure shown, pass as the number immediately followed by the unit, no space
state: 250psi
